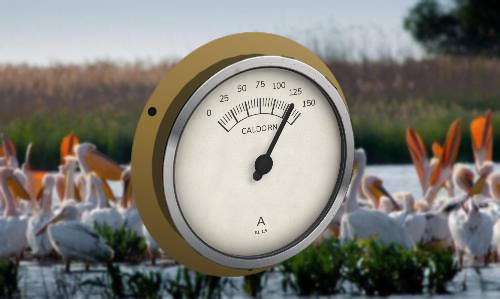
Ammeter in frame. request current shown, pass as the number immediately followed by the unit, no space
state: 125A
